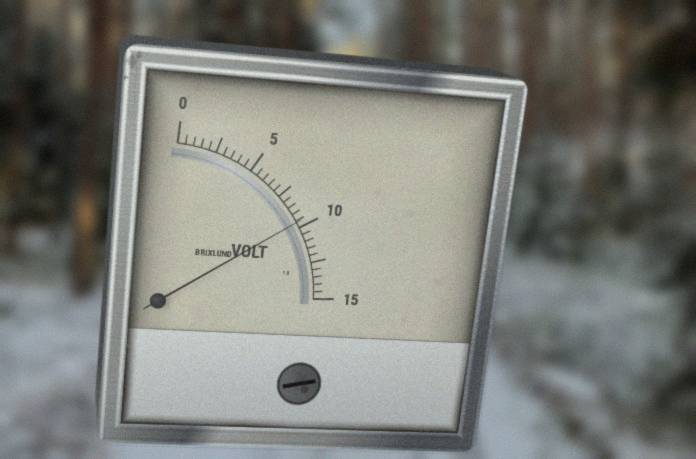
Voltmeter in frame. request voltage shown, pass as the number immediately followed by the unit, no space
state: 9.5V
